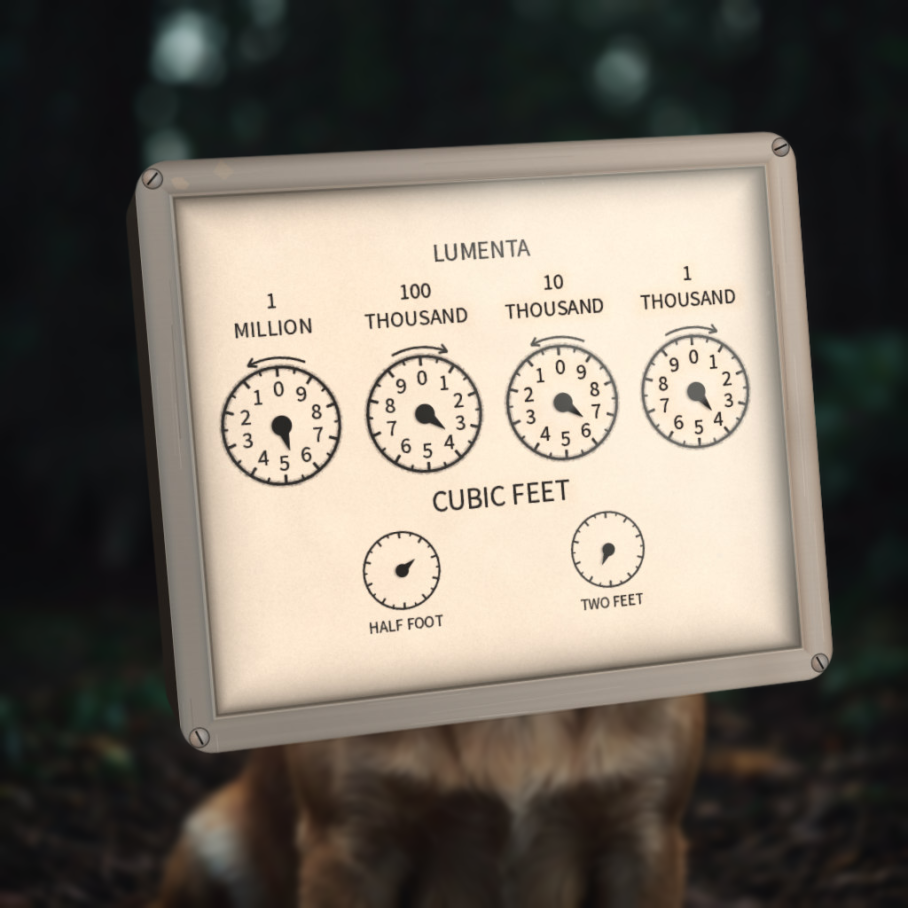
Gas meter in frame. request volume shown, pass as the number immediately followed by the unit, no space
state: 536400ft³
